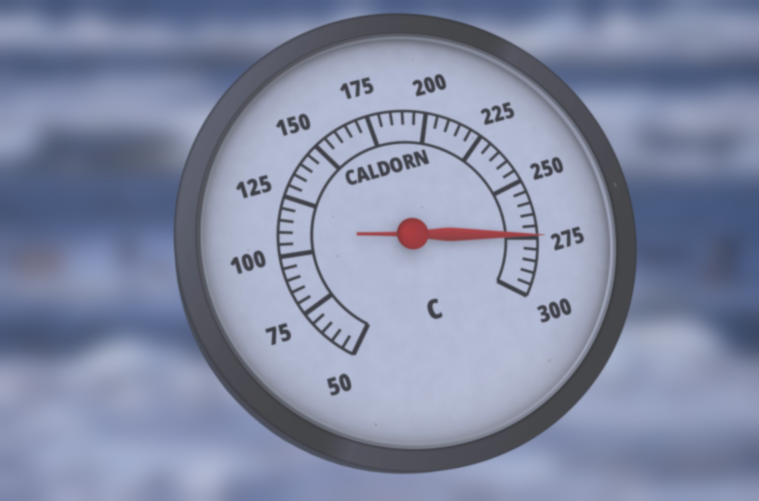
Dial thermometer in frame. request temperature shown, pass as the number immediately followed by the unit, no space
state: 275°C
